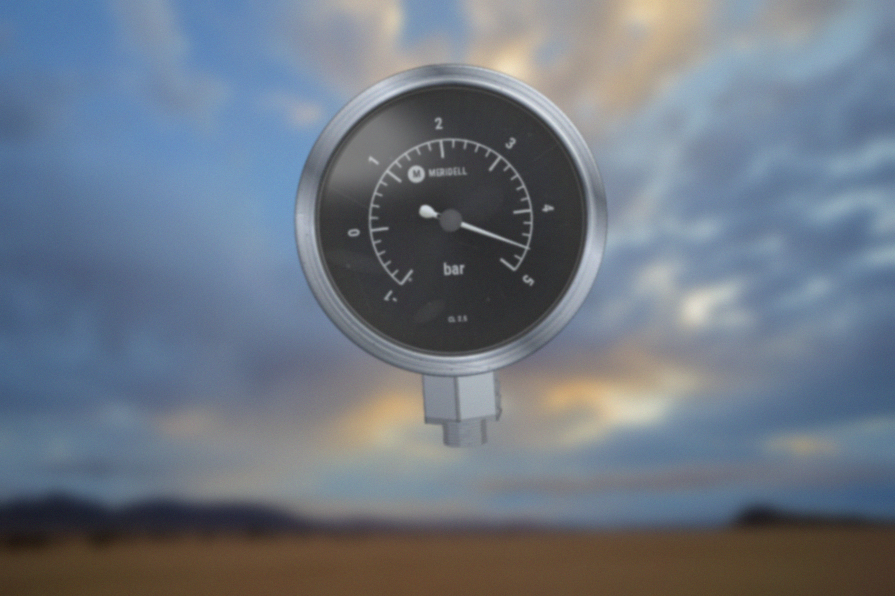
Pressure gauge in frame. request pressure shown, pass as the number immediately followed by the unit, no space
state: 4.6bar
